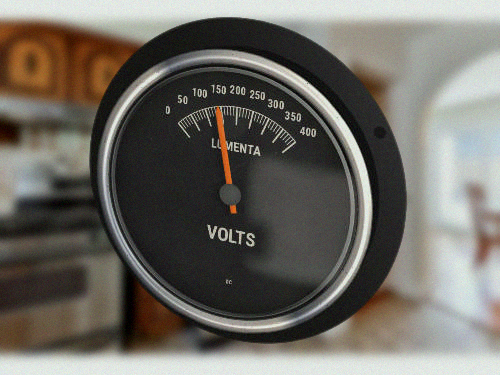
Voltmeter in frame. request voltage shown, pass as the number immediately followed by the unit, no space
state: 150V
